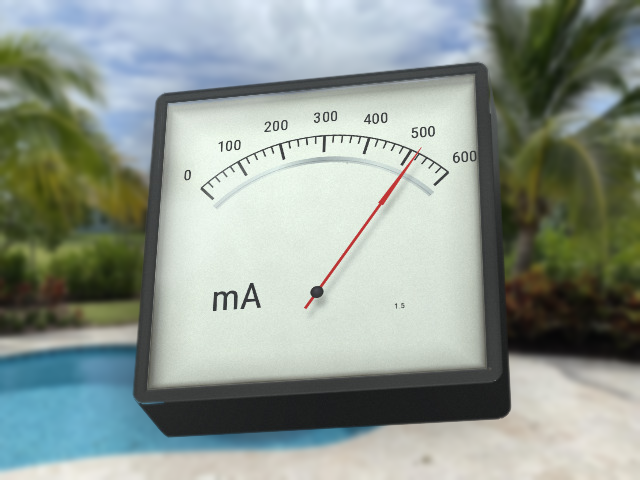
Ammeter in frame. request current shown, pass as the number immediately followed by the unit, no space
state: 520mA
